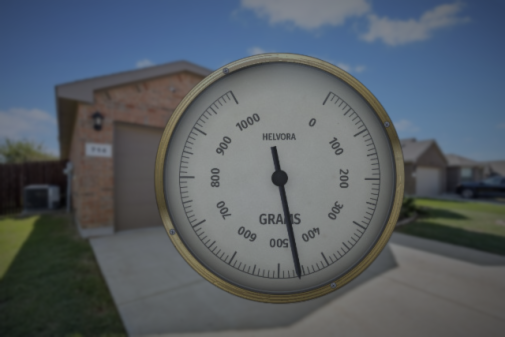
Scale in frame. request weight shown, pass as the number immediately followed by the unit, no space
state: 460g
